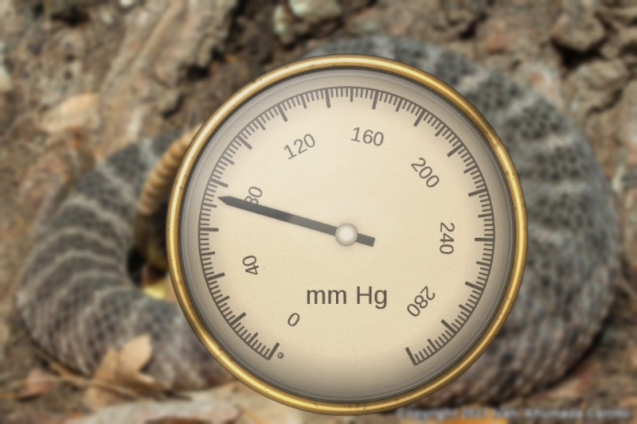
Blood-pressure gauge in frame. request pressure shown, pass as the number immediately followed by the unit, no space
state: 74mmHg
